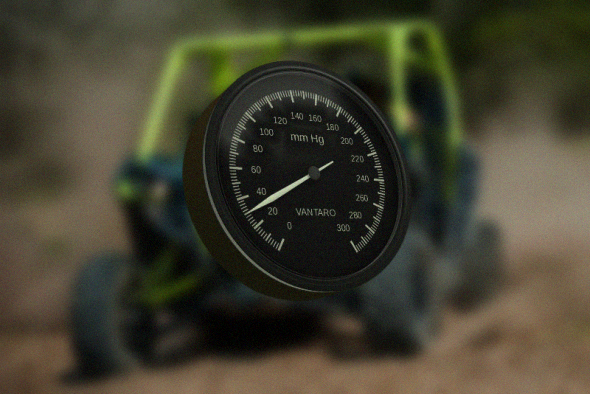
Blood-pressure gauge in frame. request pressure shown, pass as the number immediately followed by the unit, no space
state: 30mmHg
